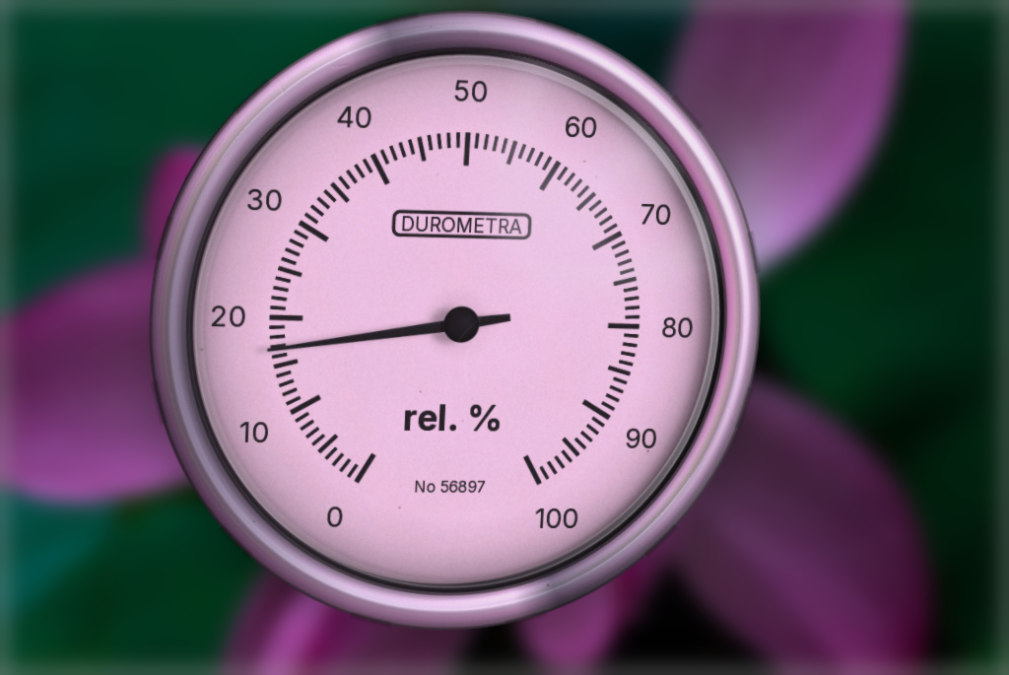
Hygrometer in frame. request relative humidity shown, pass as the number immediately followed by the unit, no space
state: 17%
